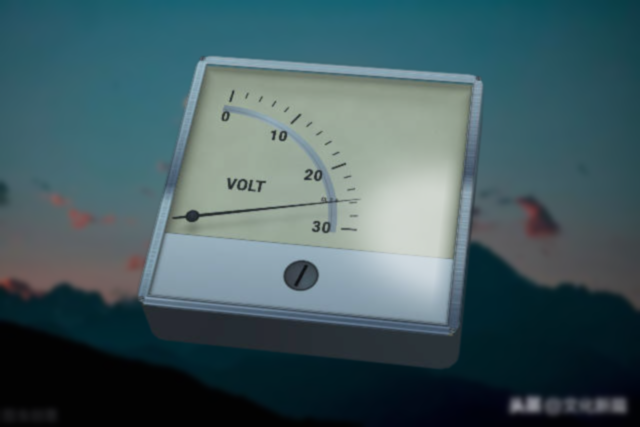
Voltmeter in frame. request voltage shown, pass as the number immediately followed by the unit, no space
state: 26V
